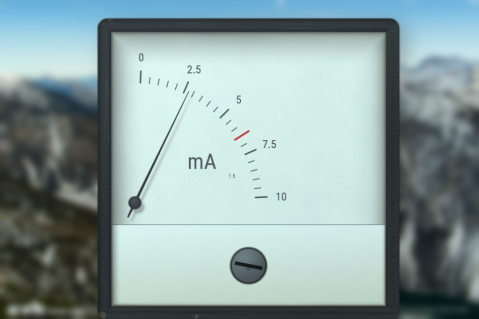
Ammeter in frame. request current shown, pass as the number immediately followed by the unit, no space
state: 2.75mA
